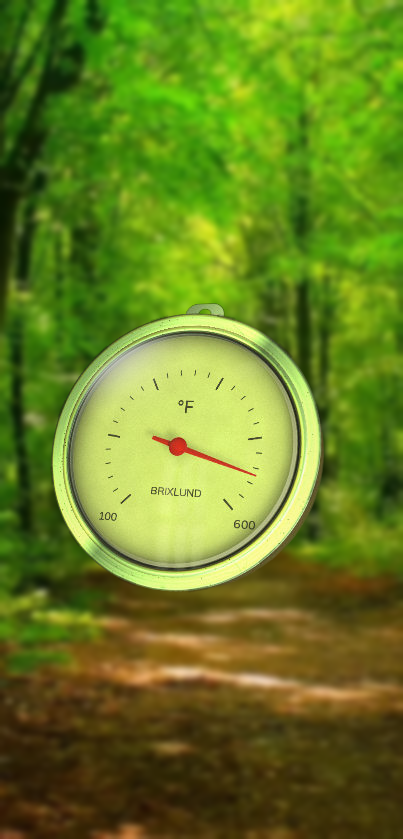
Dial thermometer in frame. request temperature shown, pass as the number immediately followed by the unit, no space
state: 550°F
